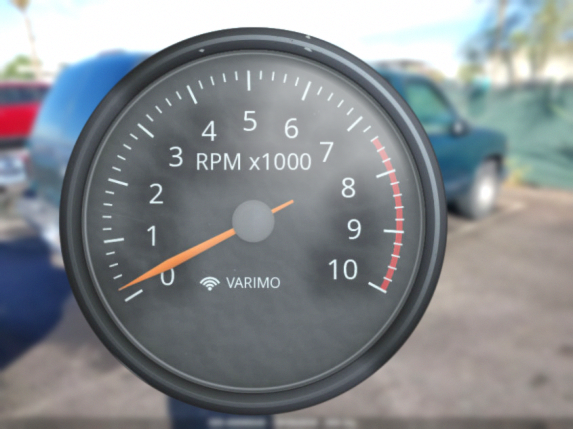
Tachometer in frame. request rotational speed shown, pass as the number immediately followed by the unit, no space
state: 200rpm
